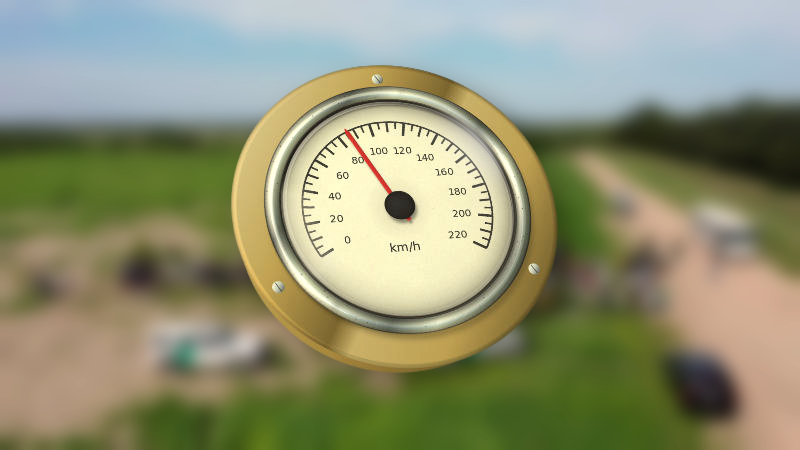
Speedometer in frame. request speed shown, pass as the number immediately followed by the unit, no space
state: 85km/h
